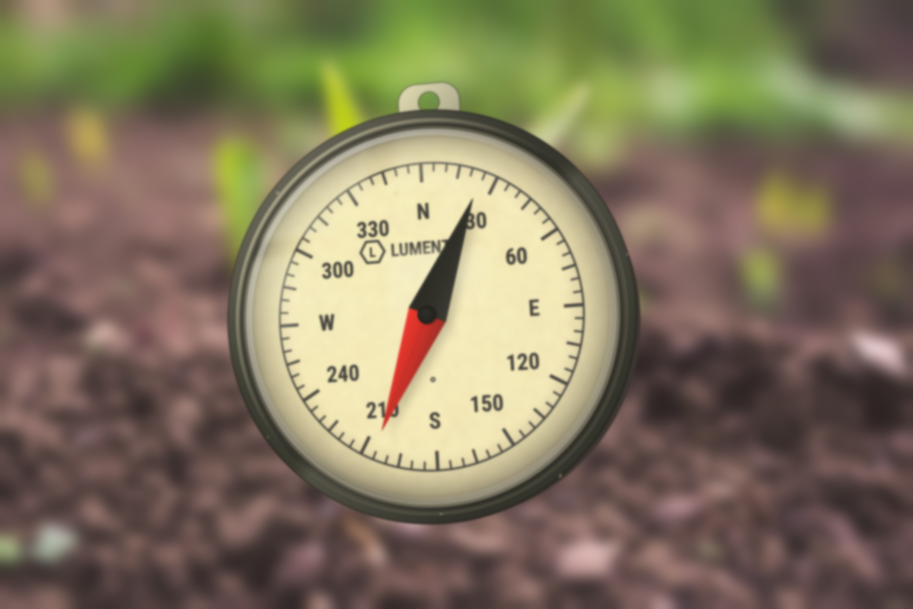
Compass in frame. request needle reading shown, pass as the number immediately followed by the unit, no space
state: 205°
